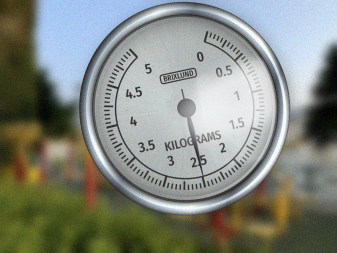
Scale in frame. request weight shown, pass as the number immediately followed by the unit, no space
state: 2.5kg
